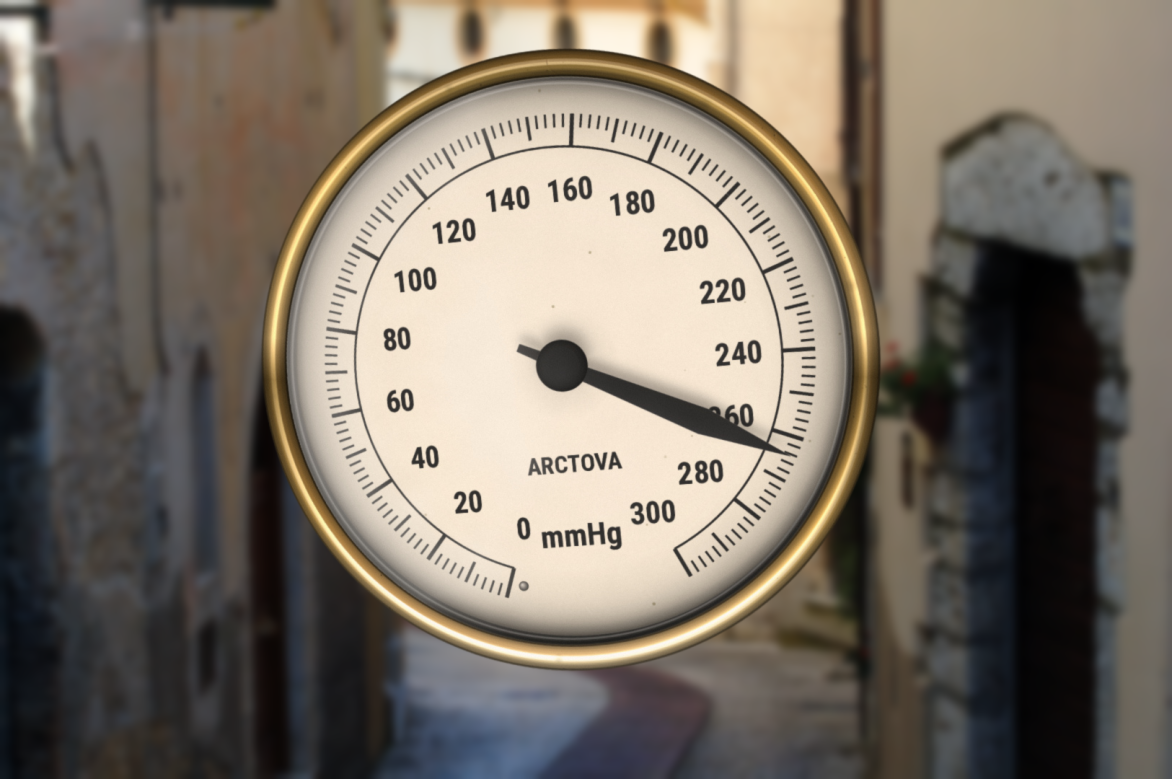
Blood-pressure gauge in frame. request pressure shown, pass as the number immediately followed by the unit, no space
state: 264mmHg
